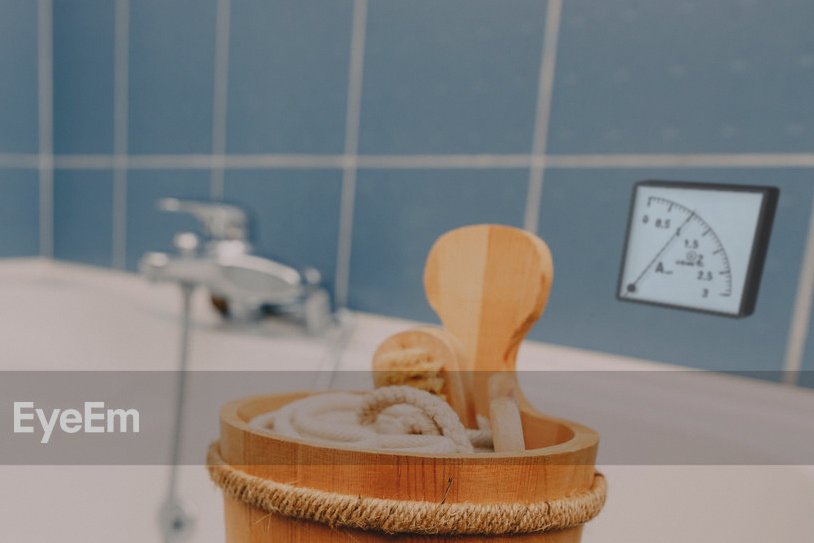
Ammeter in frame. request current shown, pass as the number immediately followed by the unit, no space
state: 1A
